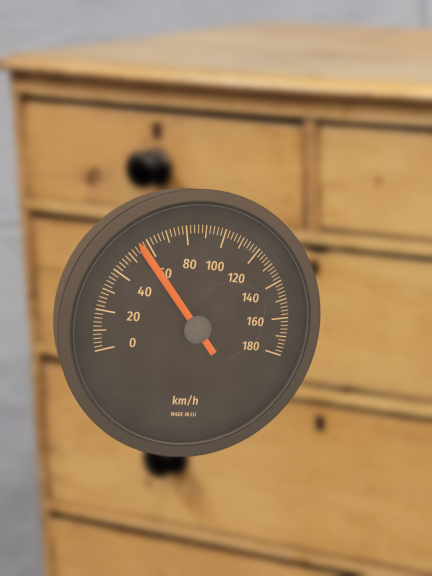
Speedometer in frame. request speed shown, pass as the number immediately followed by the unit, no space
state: 56km/h
